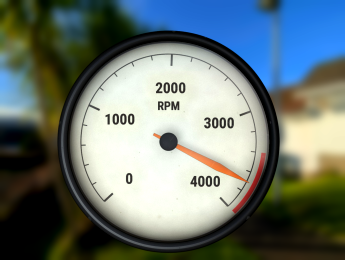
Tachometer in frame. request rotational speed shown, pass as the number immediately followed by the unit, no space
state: 3700rpm
